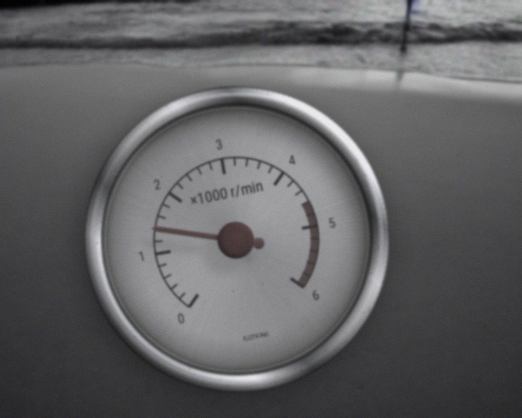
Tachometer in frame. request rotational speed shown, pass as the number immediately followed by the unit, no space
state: 1400rpm
